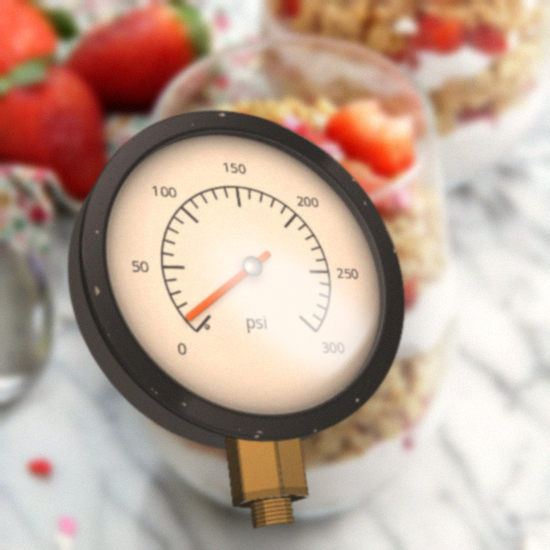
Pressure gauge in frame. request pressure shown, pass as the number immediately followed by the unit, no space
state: 10psi
